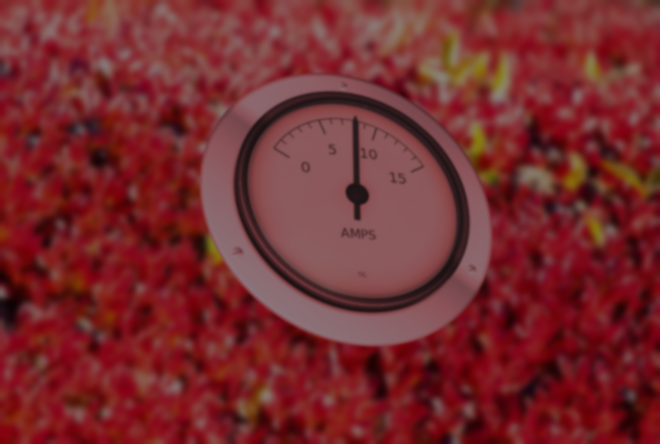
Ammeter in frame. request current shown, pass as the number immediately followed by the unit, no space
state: 8A
